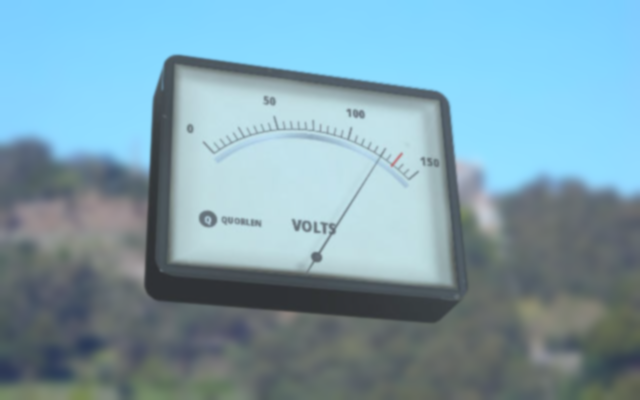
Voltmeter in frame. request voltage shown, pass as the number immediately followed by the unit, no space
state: 125V
